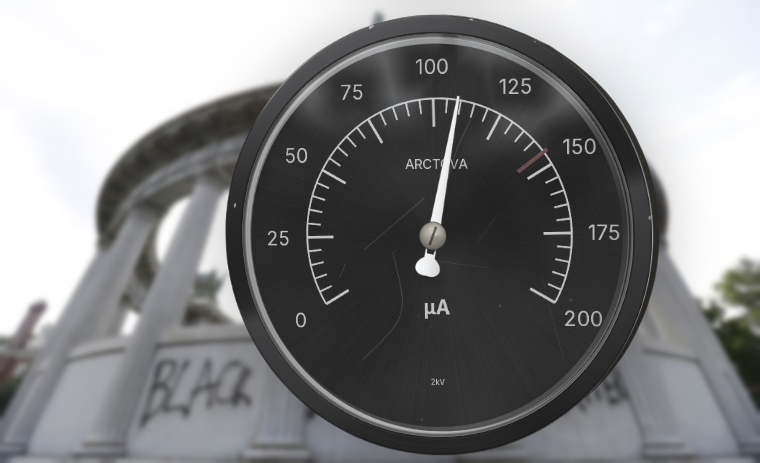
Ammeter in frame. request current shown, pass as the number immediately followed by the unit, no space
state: 110µA
